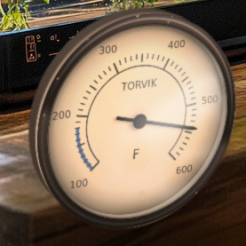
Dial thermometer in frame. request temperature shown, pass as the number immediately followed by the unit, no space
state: 540°F
